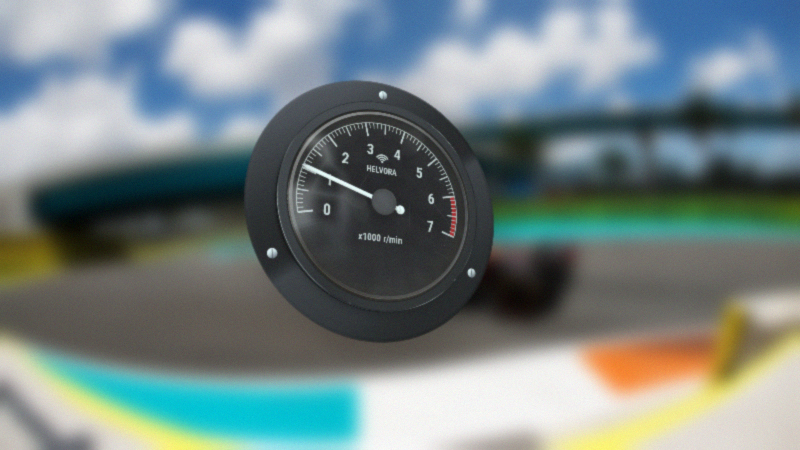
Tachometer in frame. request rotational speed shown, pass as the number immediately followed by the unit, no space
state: 1000rpm
